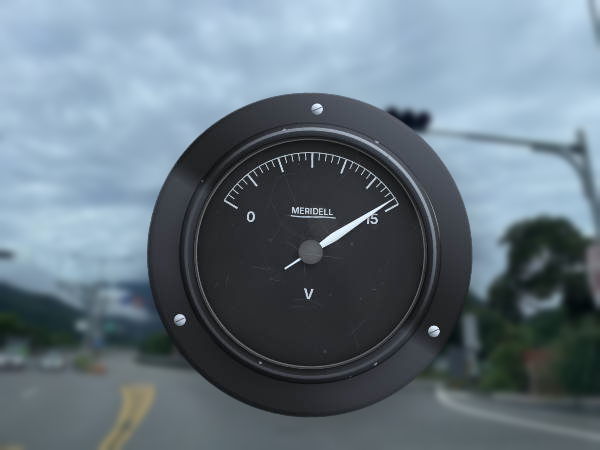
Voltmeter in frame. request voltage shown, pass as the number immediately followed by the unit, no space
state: 14.5V
